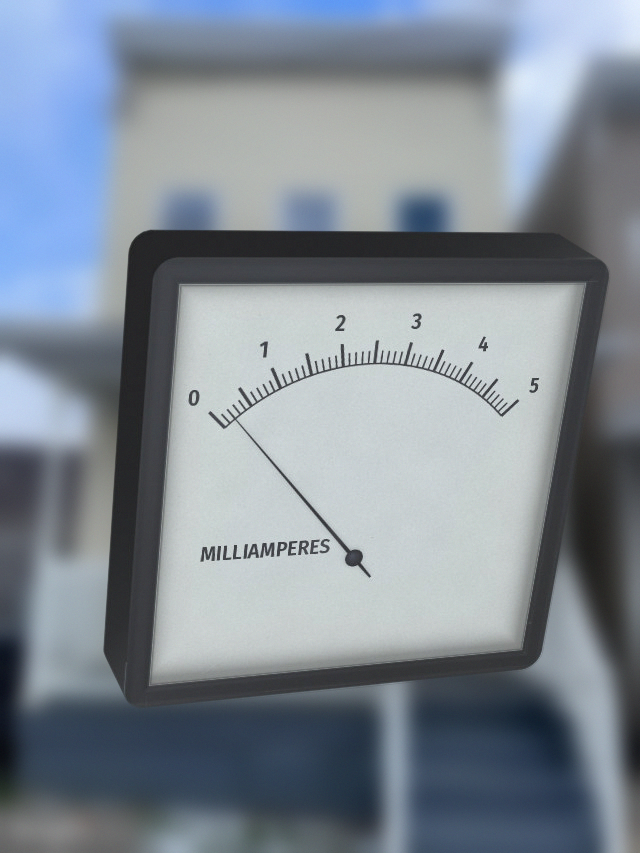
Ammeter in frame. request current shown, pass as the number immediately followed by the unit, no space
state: 0.2mA
